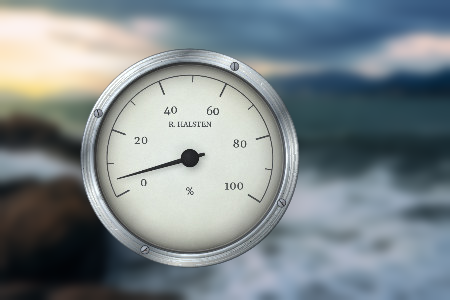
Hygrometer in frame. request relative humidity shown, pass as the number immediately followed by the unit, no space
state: 5%
